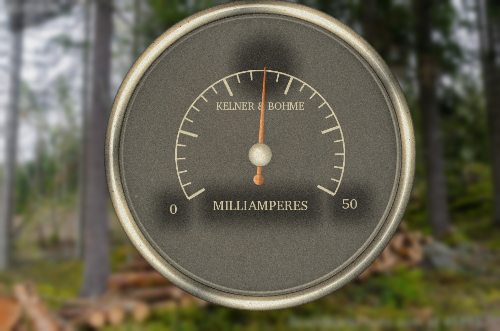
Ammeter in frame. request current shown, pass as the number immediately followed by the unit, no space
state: 26mA
